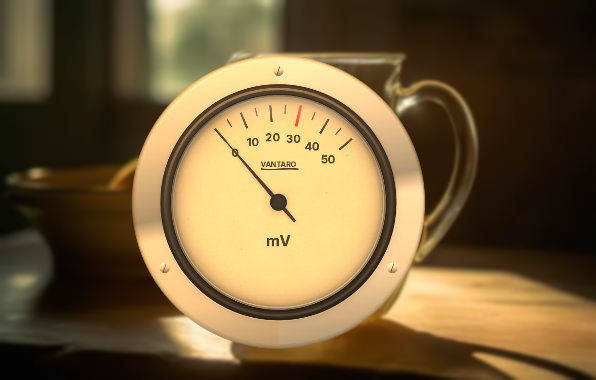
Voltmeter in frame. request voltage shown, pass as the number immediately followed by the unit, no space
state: 0mV
